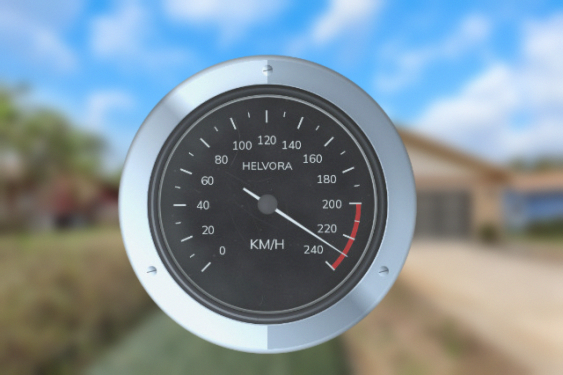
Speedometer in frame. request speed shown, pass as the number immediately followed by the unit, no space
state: 230km/h
